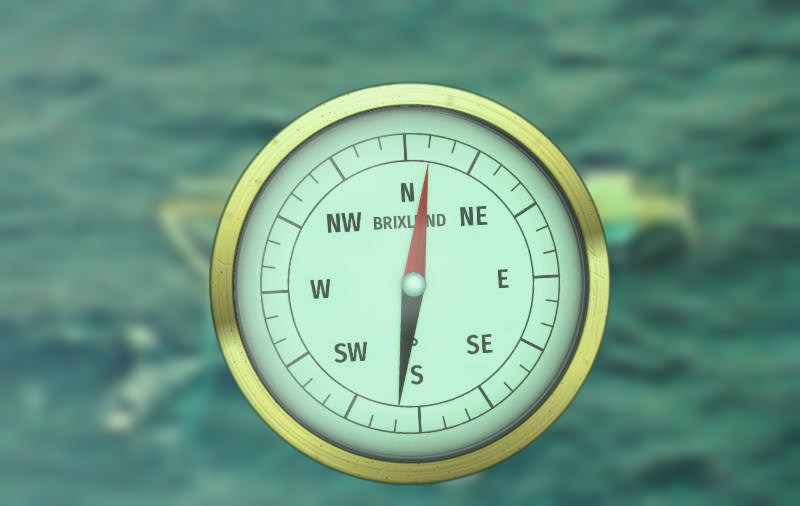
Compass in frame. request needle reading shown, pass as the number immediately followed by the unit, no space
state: 10°
